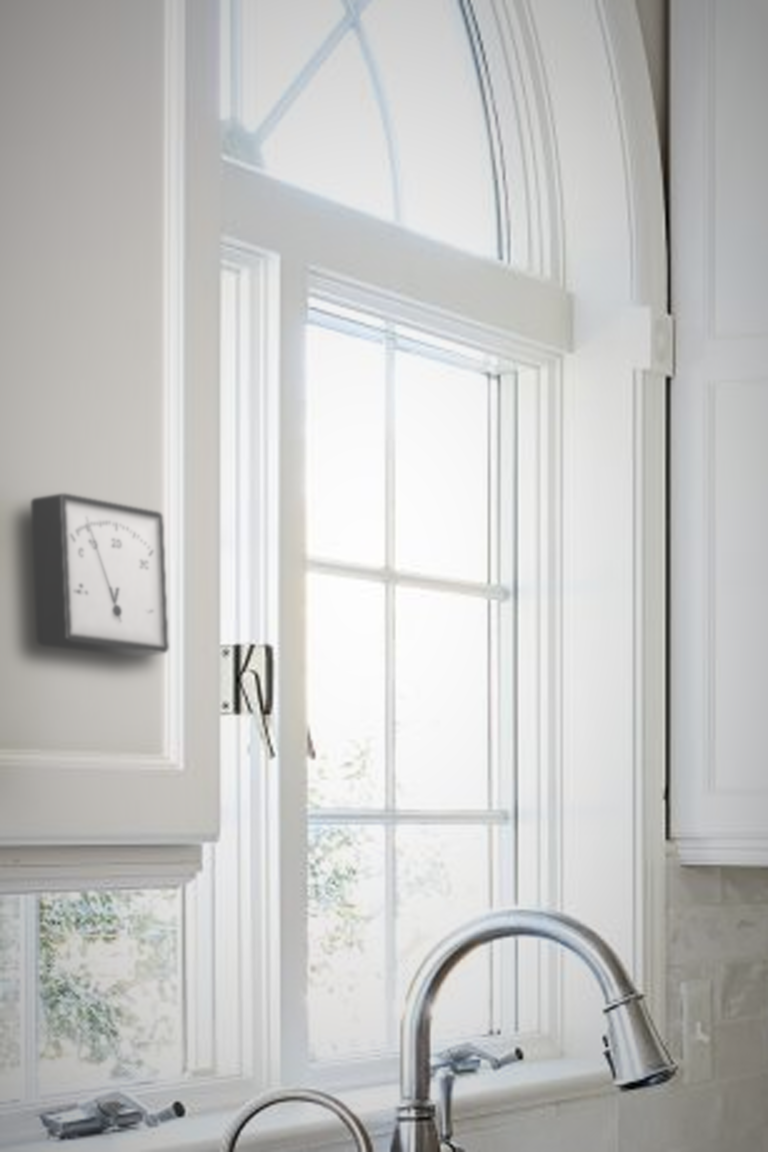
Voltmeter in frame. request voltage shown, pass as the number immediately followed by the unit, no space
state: 10V
